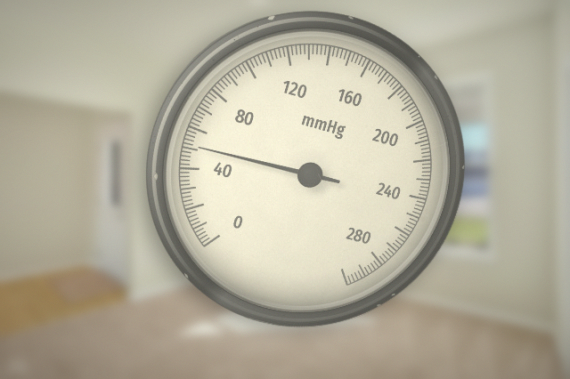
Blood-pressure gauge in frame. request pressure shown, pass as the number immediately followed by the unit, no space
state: 52mmHg
